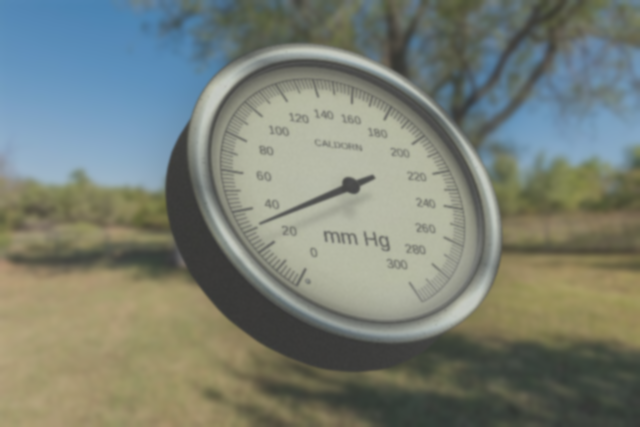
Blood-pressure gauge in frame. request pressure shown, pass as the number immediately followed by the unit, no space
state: 30mmHg
